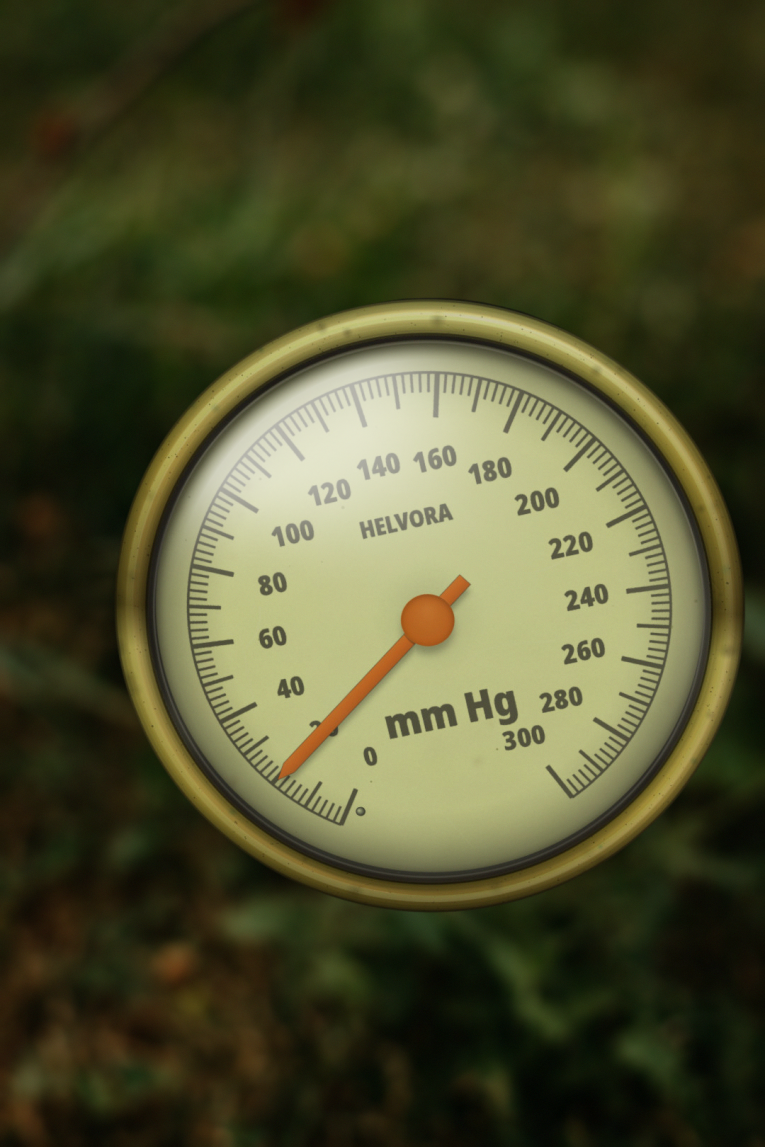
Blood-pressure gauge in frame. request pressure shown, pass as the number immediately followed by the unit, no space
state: 20mmHg
